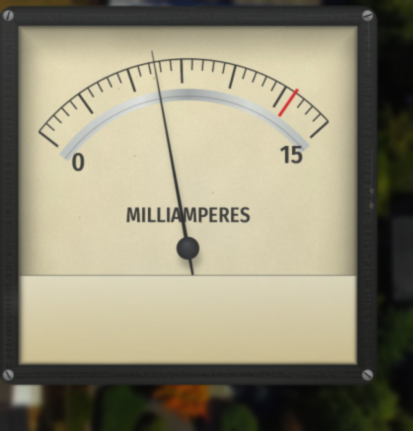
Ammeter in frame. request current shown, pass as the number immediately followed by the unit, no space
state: 6.25mA
